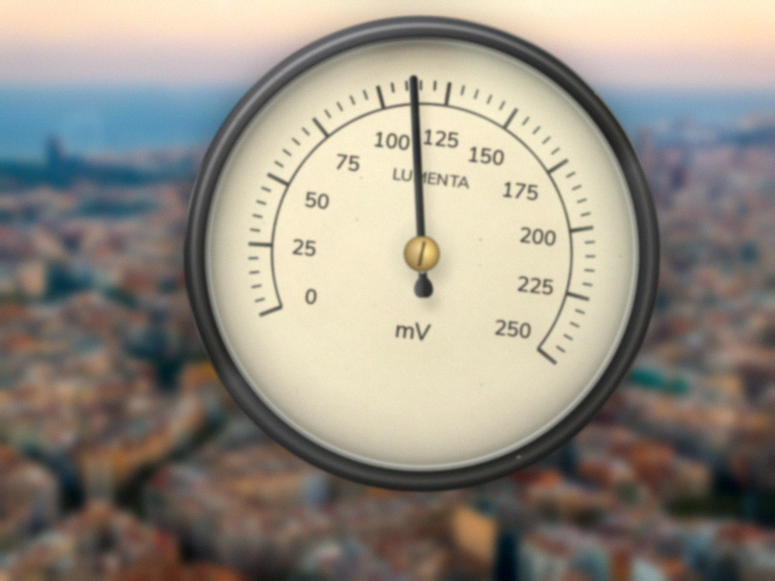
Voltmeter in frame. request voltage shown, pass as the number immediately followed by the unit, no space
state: 112.5mV
